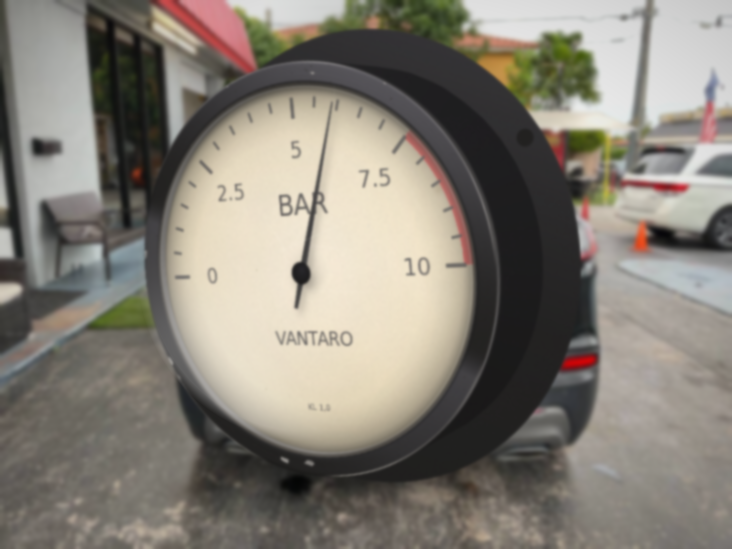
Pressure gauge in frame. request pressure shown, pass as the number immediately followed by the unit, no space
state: 6bar
